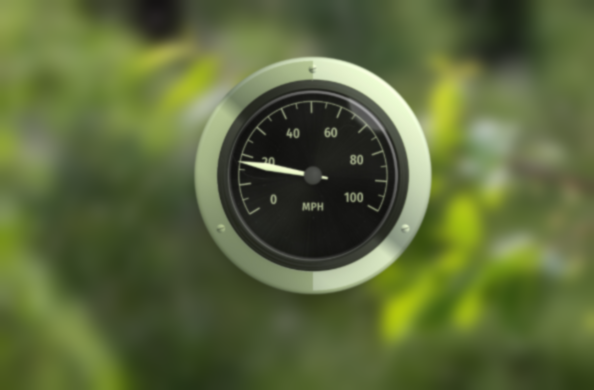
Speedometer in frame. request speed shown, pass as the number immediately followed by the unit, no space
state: 17.5mph
